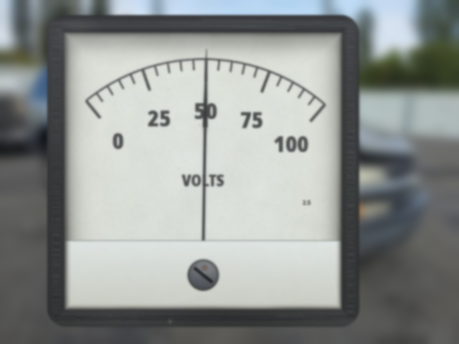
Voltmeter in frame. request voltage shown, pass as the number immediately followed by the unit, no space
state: 50V
